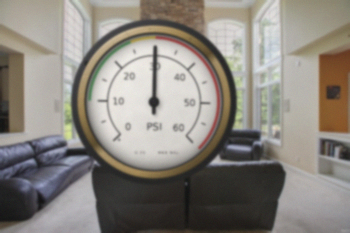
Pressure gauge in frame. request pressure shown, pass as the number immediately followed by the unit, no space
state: 30psi
